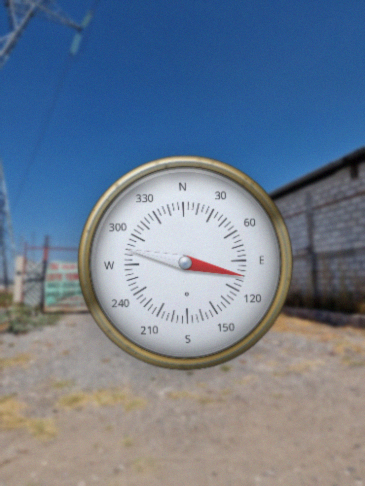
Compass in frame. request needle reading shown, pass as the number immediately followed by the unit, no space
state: 105°
